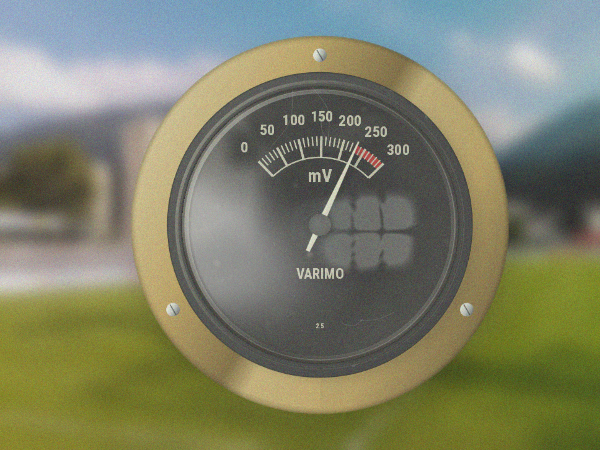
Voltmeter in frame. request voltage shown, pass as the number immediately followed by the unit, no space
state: 230mV
